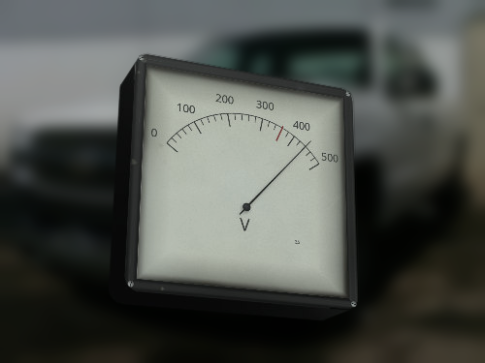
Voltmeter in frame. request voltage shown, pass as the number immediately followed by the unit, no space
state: 440V
